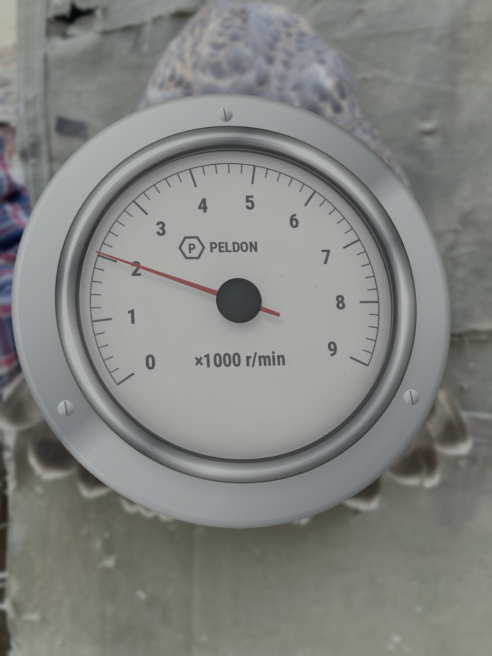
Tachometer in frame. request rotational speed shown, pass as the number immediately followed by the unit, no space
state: 2000rpm
